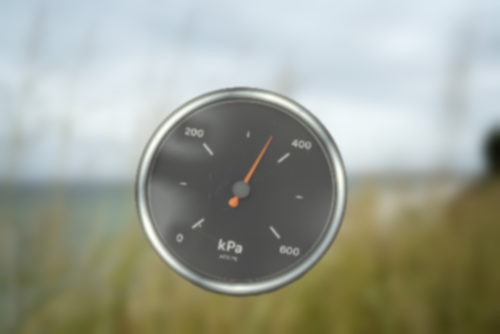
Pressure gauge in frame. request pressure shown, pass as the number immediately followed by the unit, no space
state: 350kPa
